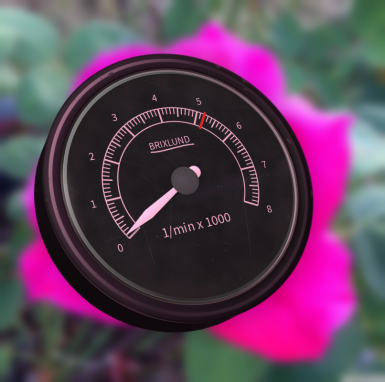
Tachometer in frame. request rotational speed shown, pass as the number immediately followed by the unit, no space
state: 100rpm
